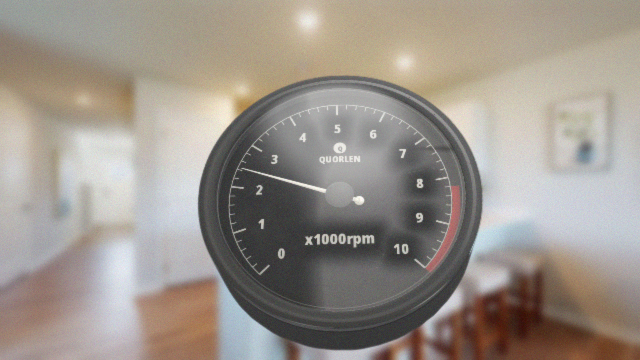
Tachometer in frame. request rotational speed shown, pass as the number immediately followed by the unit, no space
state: 2400rpm
